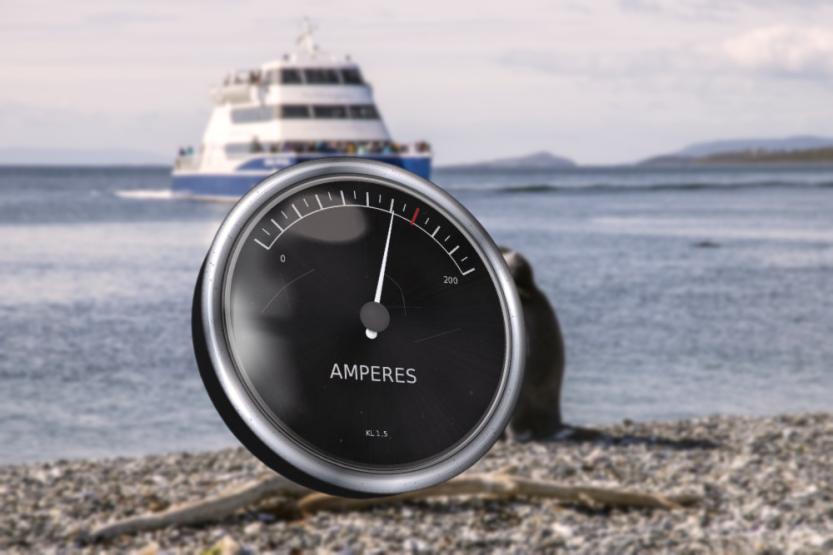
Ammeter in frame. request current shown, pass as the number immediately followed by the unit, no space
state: 120A
